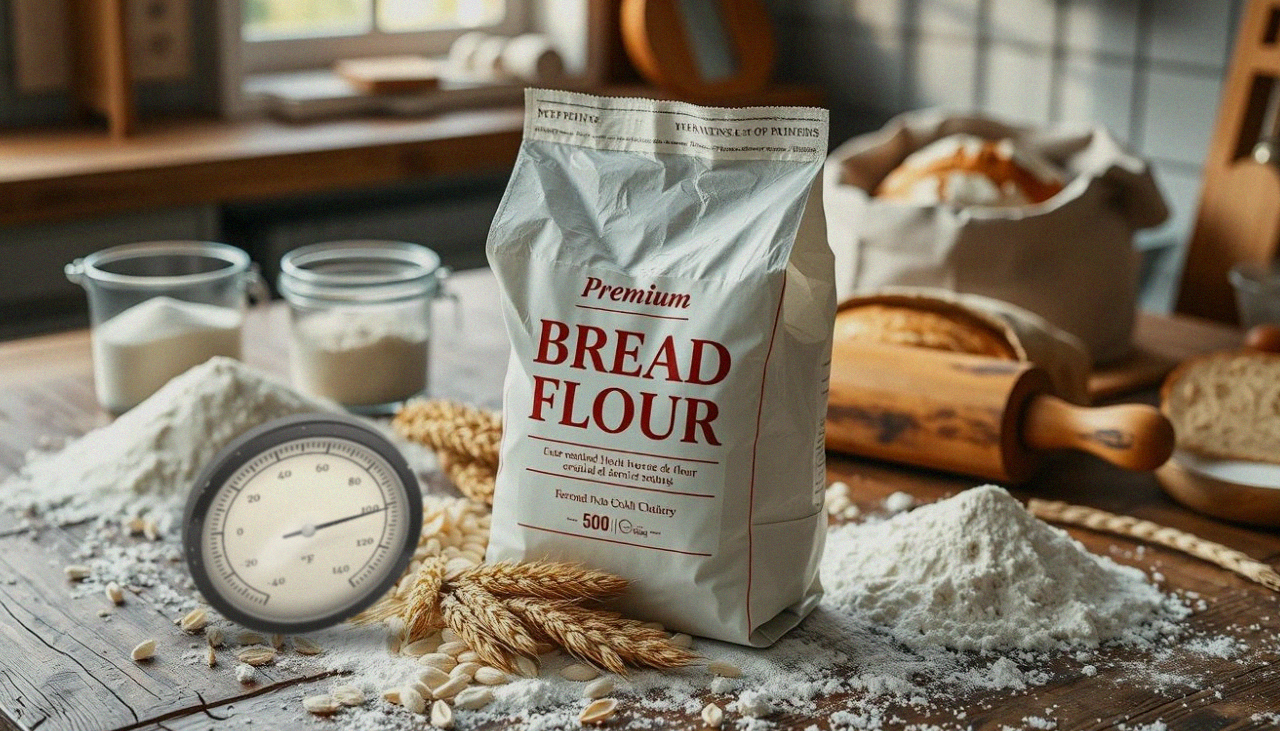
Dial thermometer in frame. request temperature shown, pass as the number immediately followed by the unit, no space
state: 100°F
